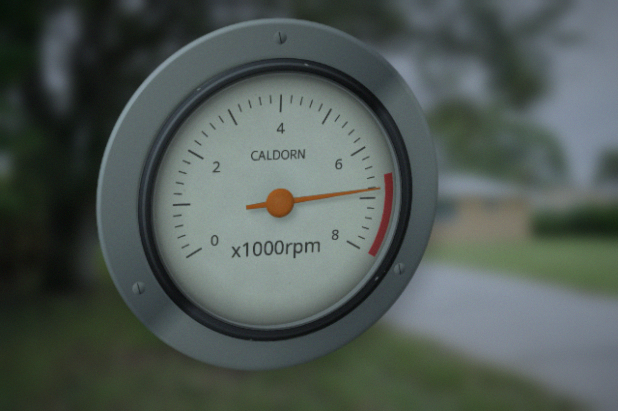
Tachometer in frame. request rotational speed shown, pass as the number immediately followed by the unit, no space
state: 6800rpm
